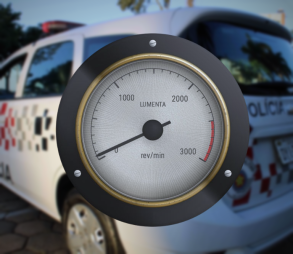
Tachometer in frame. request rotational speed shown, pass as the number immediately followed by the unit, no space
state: 50rpm
